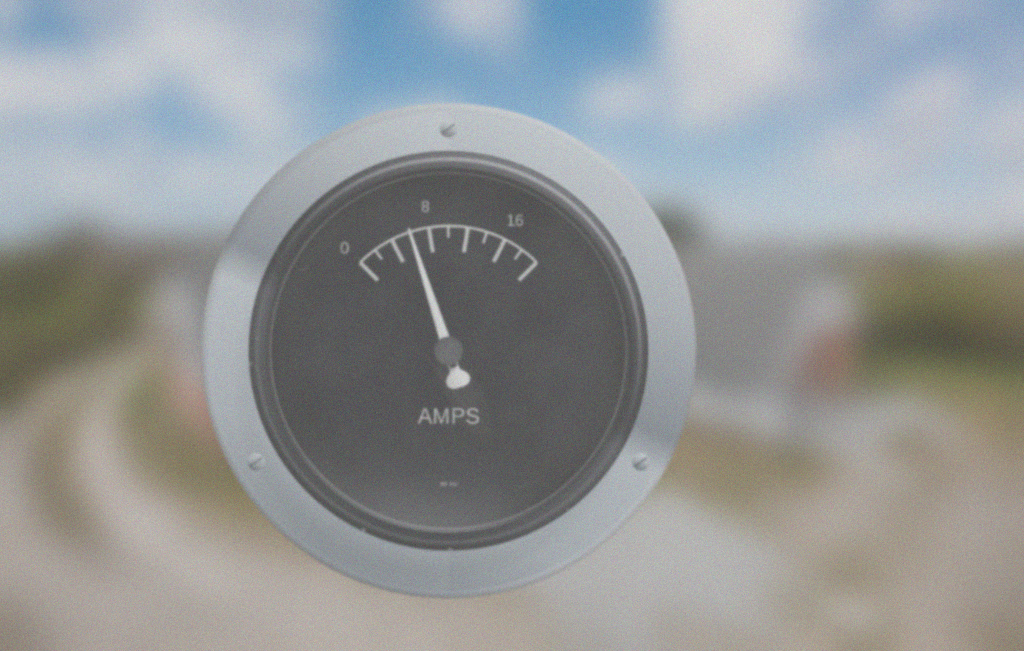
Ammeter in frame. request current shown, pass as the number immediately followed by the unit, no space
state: 6A
